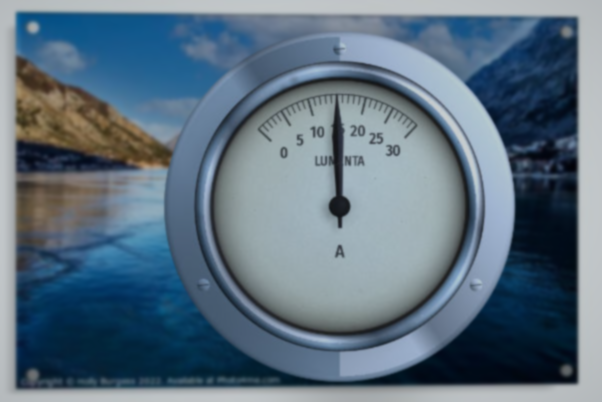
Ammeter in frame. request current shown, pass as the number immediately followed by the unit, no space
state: 15A
